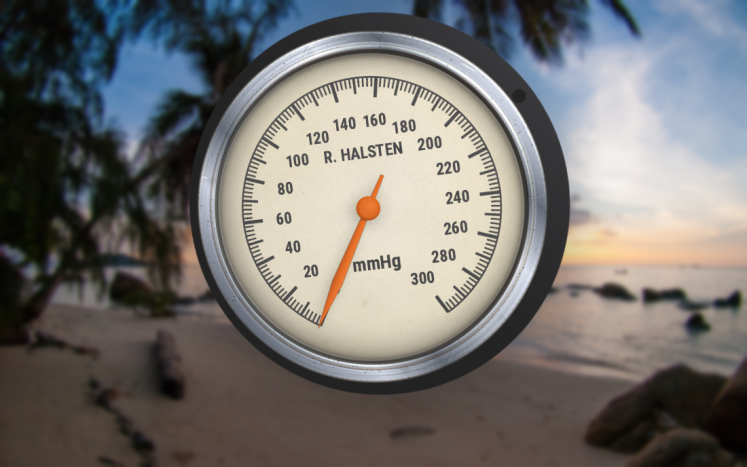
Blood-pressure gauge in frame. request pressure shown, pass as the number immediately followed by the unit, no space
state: 0mmHg
